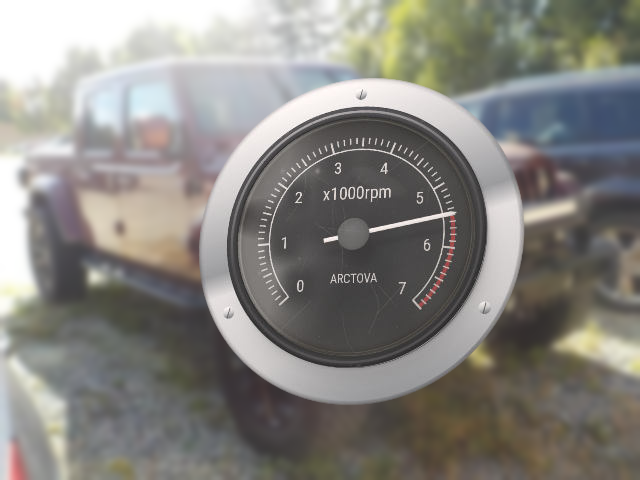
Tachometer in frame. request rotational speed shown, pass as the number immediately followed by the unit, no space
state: 5500rpm
